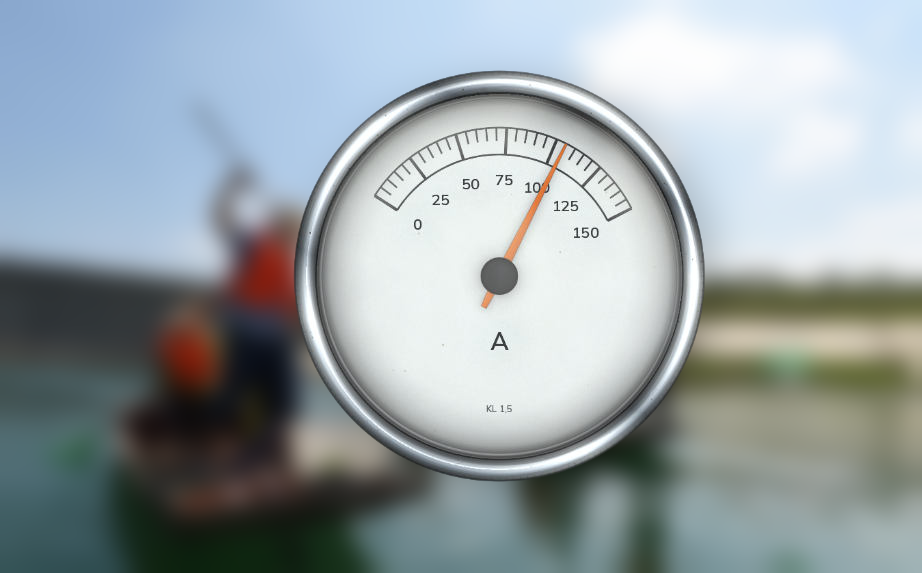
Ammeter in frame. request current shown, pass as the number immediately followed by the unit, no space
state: 105A
